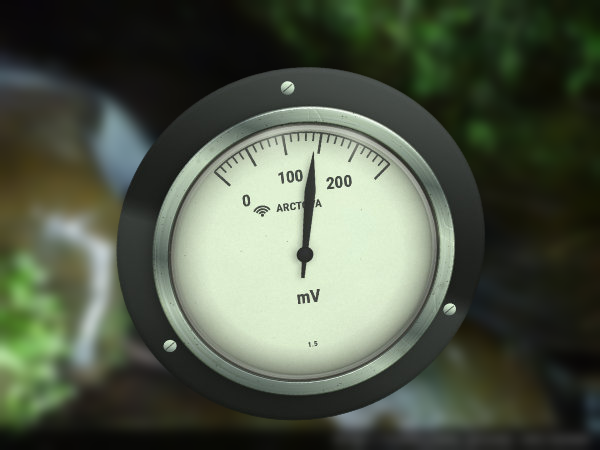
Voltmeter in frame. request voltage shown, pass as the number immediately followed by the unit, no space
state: 140mV
